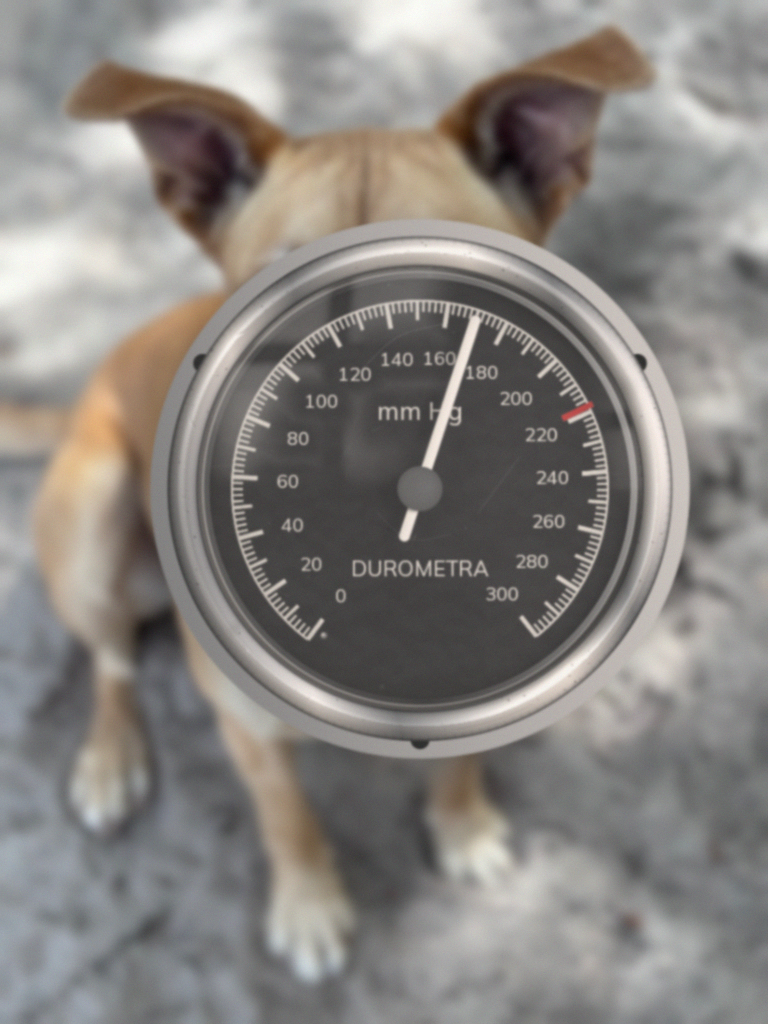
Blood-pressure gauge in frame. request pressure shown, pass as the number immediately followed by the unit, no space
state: 170mmHg
